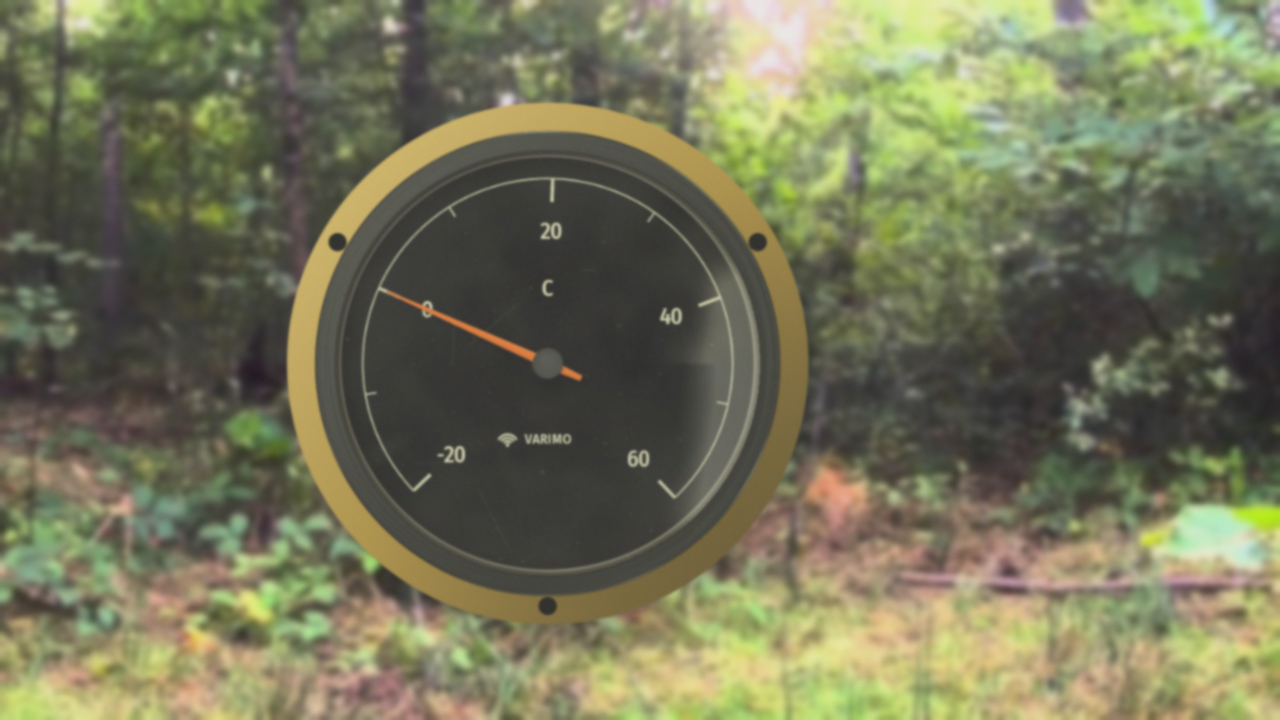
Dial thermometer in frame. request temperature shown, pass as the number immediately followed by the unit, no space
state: 0°C
